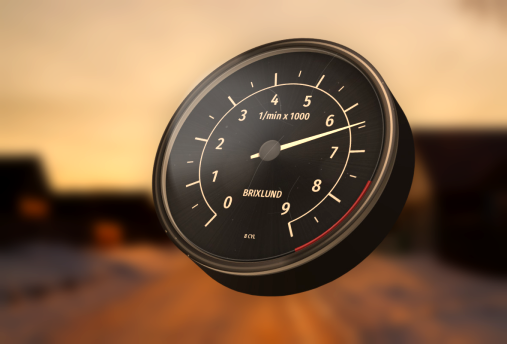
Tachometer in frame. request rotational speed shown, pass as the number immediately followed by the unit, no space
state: 6500rpm
